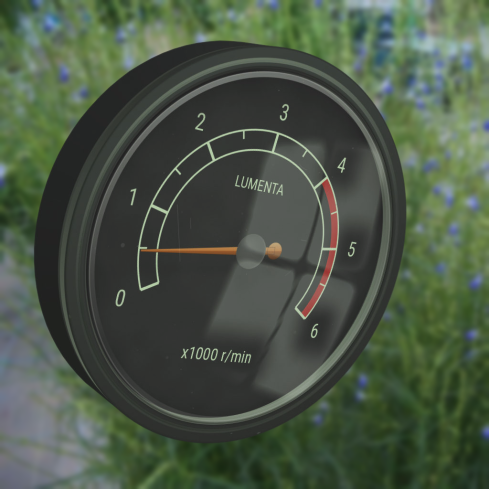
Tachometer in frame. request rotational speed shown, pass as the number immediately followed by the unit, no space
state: 500rpm
